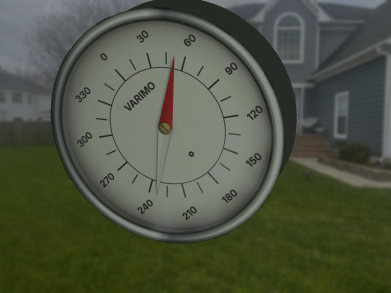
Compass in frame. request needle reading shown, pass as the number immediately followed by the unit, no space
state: 52.5°
